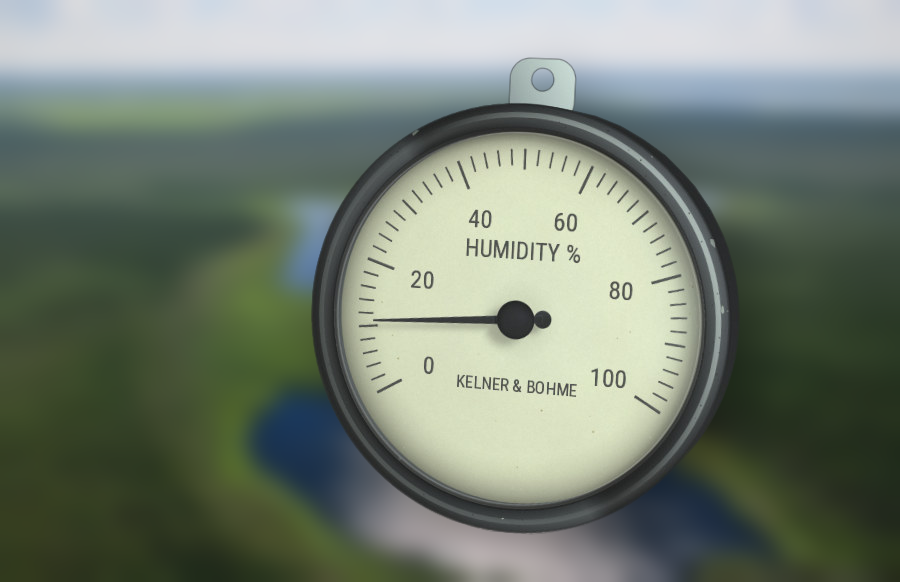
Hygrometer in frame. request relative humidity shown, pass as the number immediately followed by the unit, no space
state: 11%
